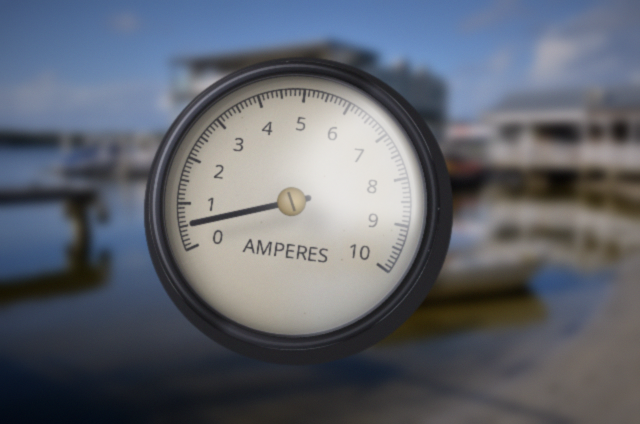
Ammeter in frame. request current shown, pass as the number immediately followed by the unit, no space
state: 0.5A
